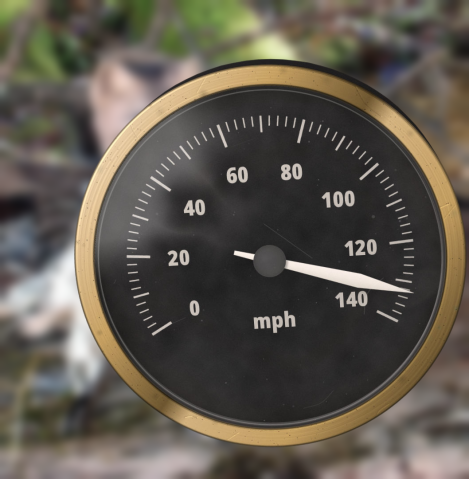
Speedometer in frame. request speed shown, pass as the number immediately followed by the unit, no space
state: 132mph
